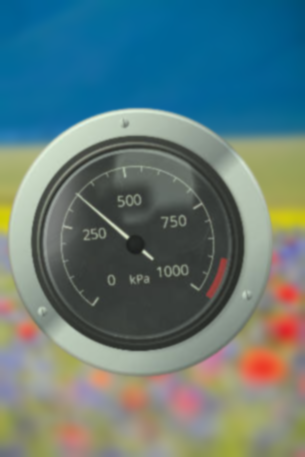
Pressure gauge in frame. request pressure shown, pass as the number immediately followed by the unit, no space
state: 350kPa
